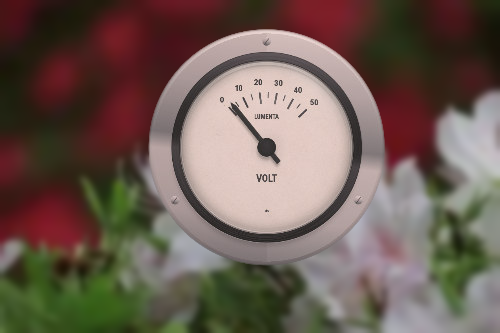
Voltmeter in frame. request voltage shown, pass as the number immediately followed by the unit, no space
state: 2.5V
